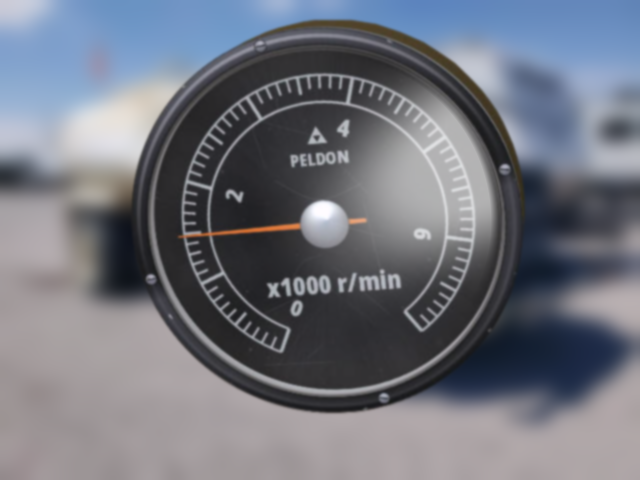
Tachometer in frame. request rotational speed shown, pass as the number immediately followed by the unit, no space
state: 1500rpm
